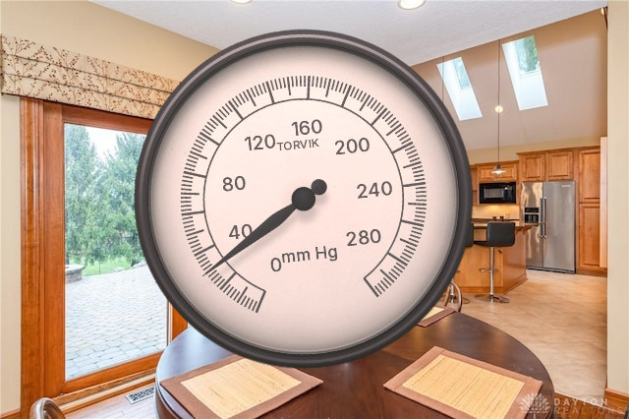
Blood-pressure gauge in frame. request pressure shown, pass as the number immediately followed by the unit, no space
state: 30mmHg
